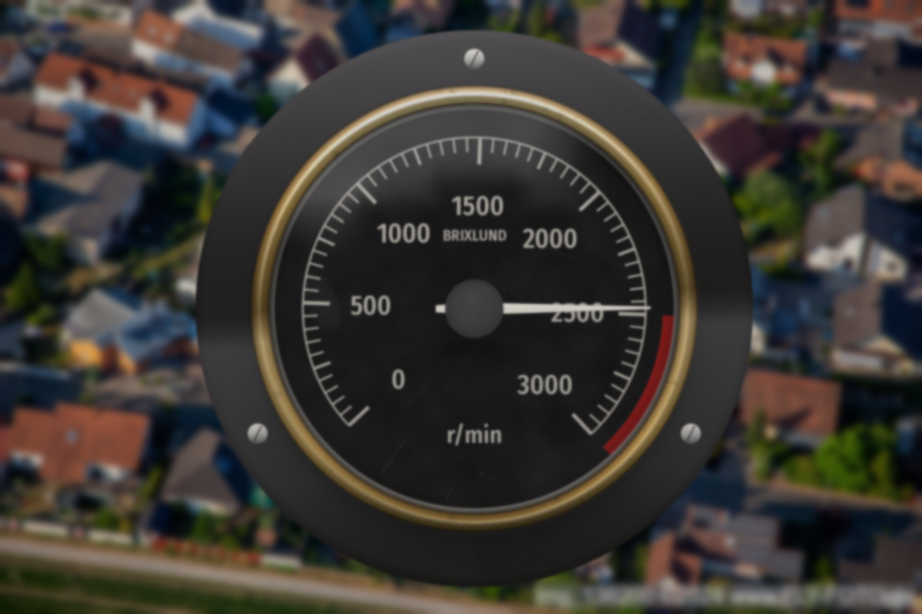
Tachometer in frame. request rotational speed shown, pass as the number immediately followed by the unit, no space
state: 2475rpm
